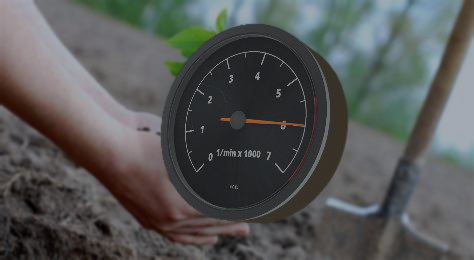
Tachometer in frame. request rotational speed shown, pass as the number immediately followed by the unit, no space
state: 6000rpm
